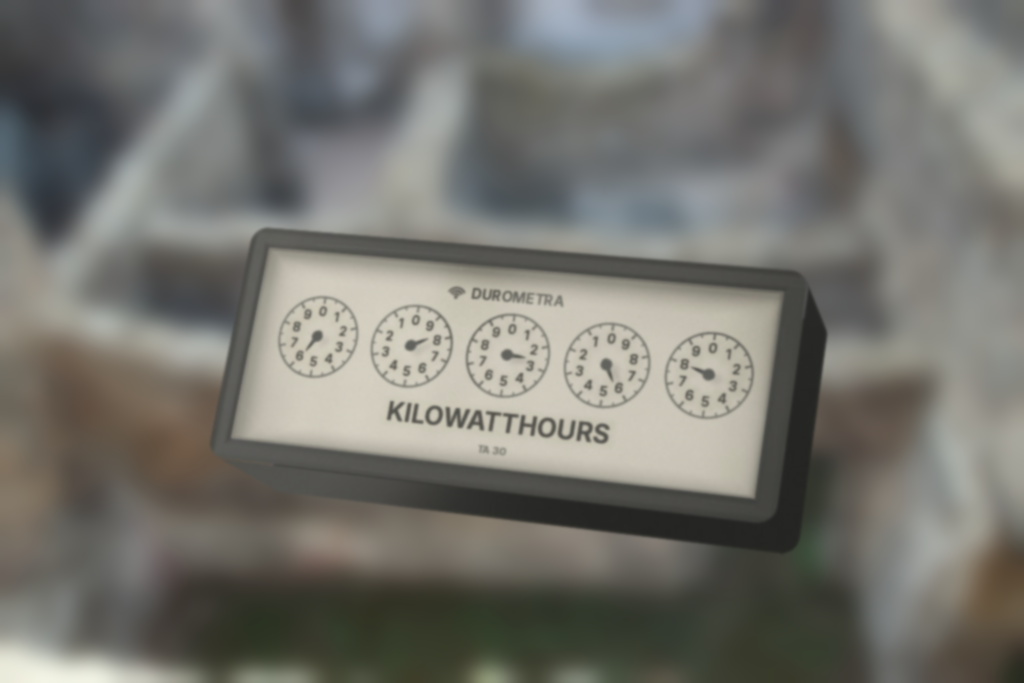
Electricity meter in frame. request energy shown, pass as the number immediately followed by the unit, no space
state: 58258kWh
